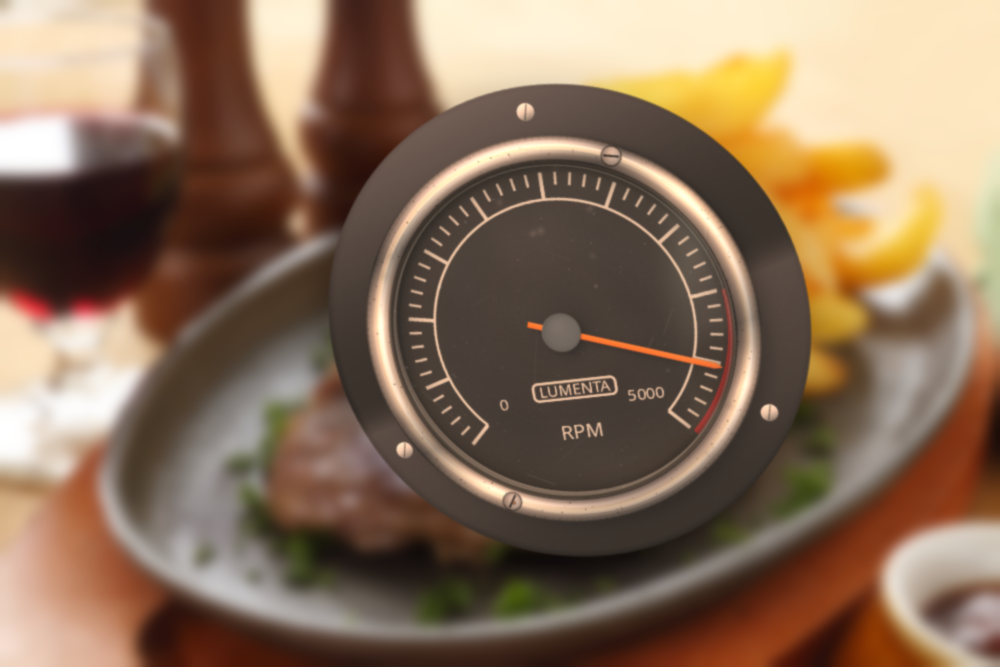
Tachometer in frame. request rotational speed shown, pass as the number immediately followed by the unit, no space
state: 4500rpm
